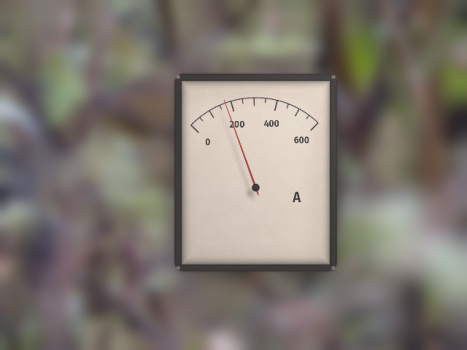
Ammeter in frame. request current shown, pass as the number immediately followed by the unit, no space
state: 175A
